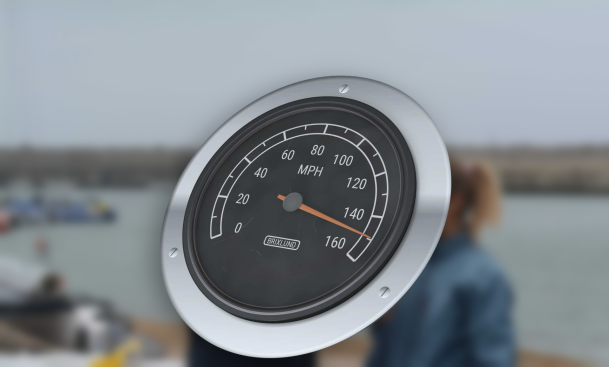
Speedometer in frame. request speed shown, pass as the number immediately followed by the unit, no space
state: 150mph
